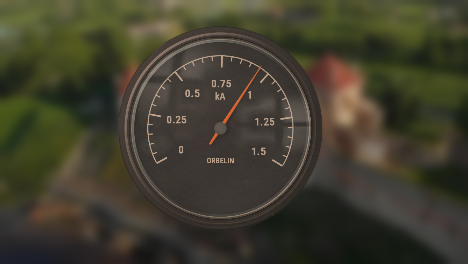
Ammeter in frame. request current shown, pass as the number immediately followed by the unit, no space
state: 0.95kA
